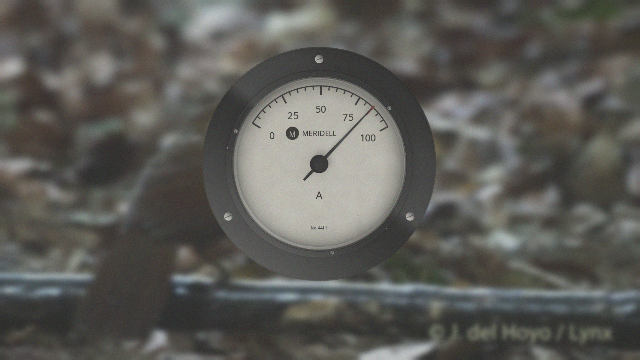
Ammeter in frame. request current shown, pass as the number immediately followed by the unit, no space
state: 85A
